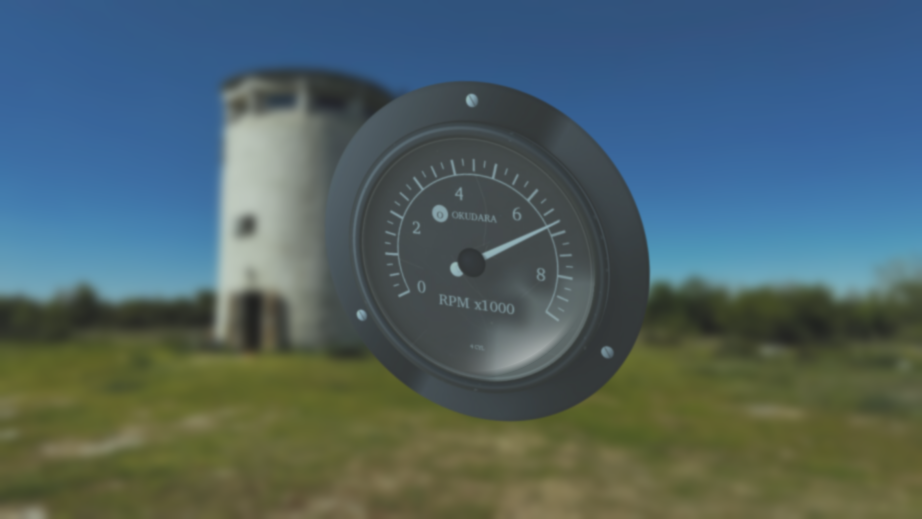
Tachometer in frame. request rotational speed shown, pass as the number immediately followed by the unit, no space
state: 6750rpm
